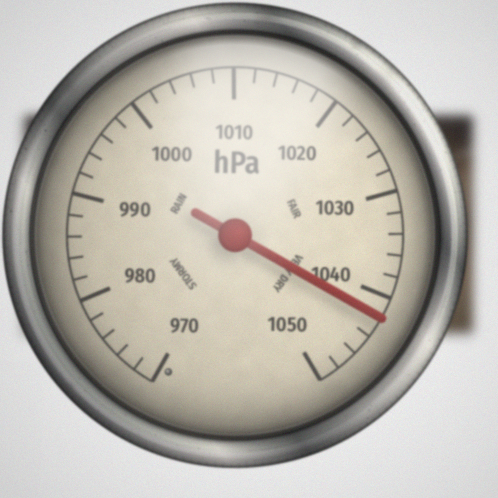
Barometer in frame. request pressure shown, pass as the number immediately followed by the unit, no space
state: 1042hPa
